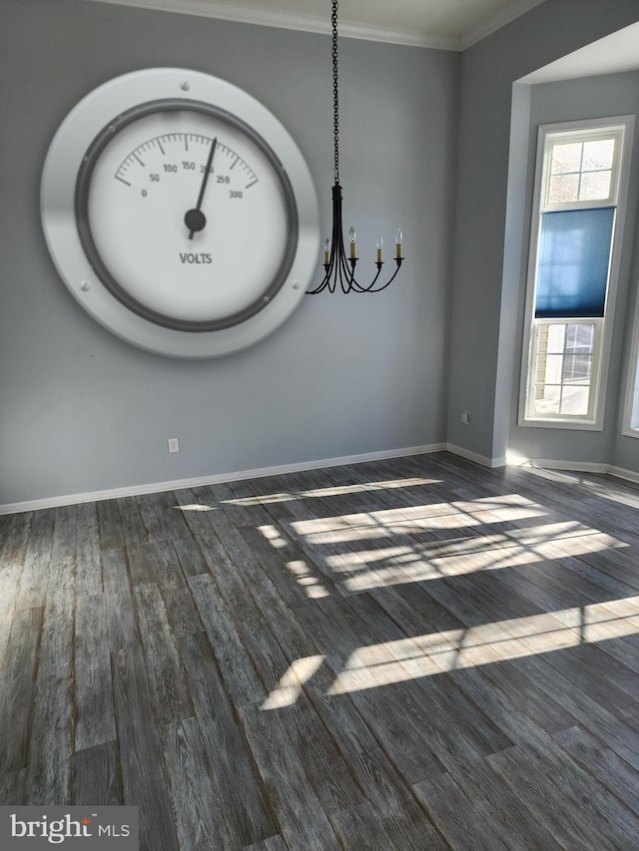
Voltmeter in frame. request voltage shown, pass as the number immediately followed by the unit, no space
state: 200V
